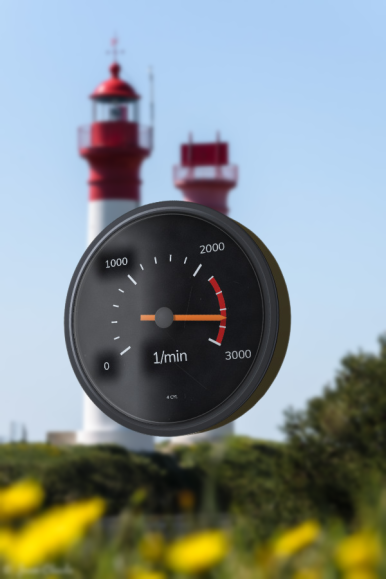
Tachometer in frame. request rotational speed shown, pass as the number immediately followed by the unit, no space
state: 2700rpm
